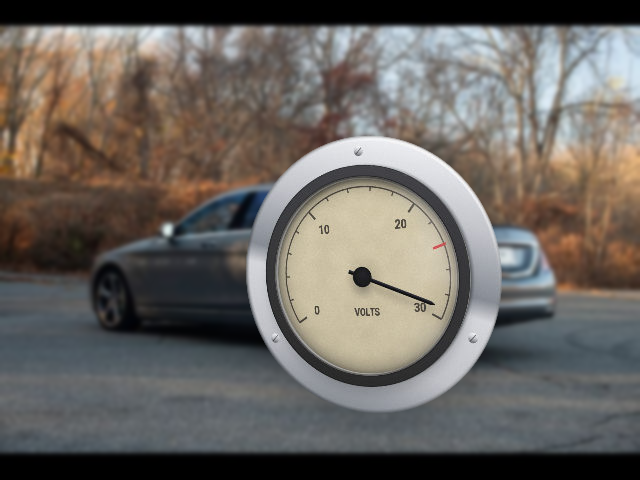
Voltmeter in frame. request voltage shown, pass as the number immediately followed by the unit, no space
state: 29V
